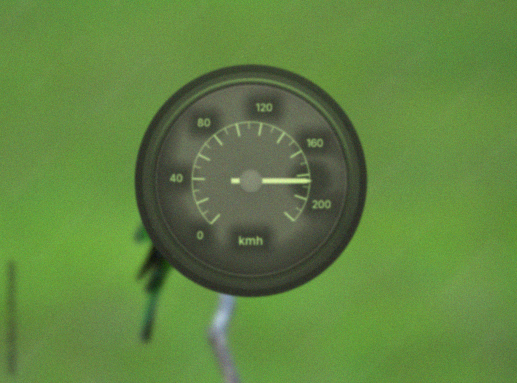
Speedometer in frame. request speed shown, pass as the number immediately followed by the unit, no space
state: 185km/h
